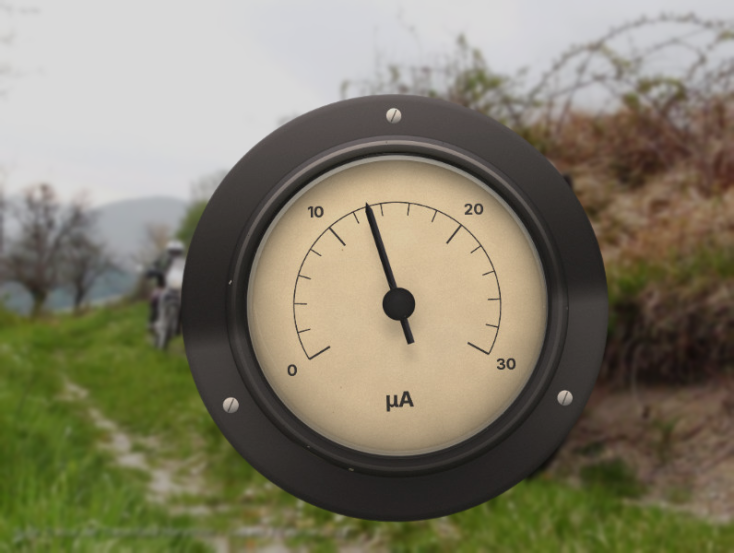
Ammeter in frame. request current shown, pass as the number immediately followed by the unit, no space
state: 13µA
